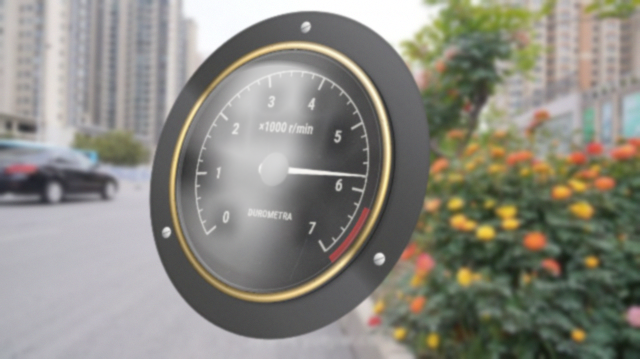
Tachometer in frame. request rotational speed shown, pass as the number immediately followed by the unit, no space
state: 5800rpm
